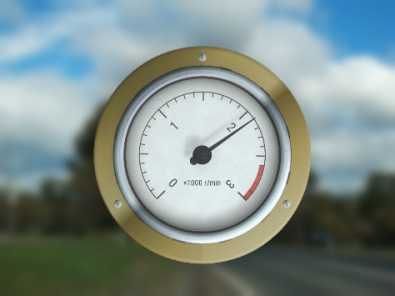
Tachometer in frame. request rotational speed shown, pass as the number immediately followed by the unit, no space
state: 2100rpm
